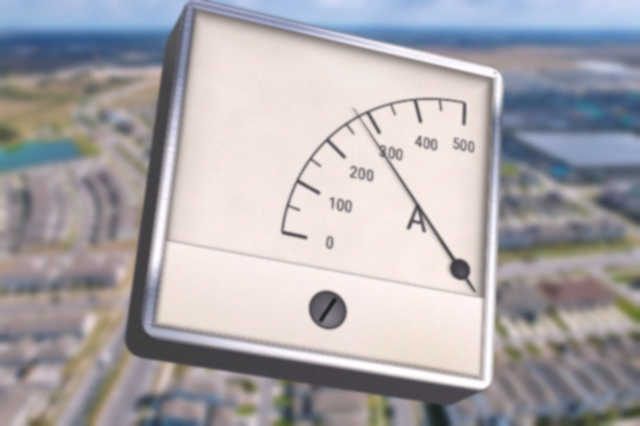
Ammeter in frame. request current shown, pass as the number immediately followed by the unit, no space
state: 275A
